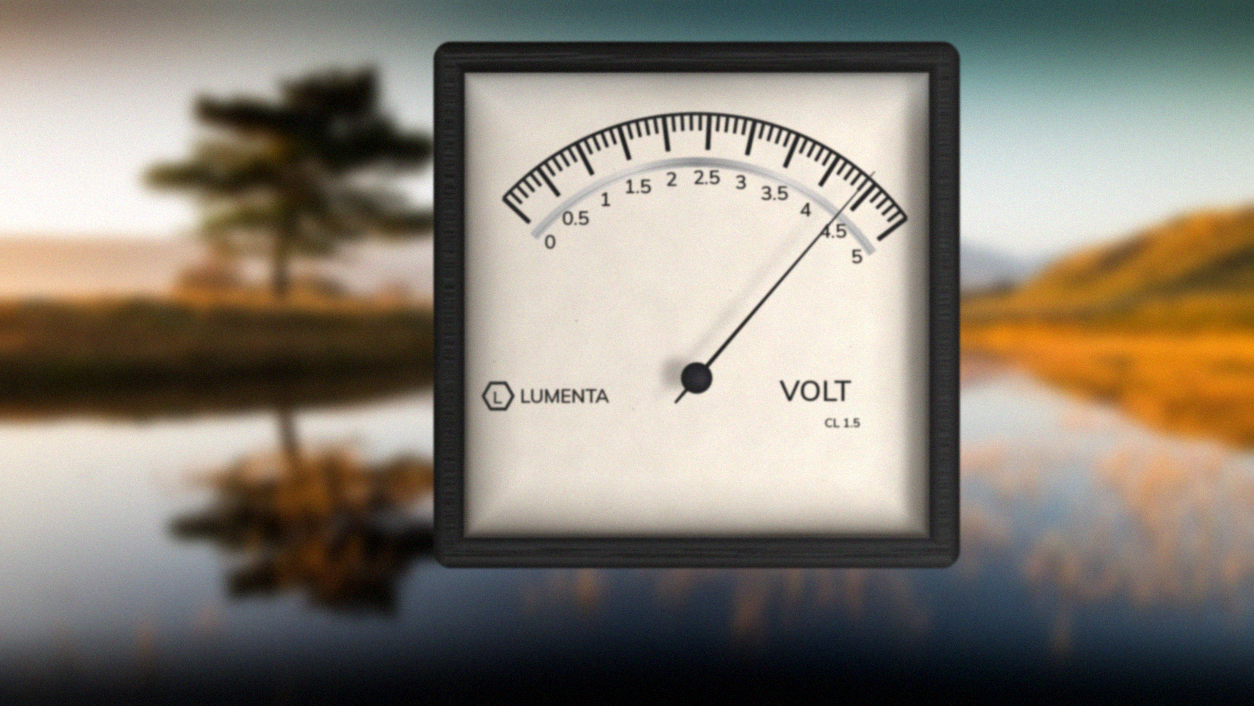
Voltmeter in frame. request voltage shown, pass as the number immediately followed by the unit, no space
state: 4.4V
